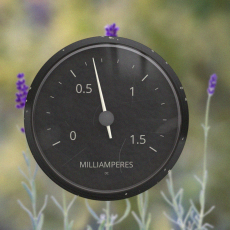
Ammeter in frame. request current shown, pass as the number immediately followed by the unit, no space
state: 0.65mA
